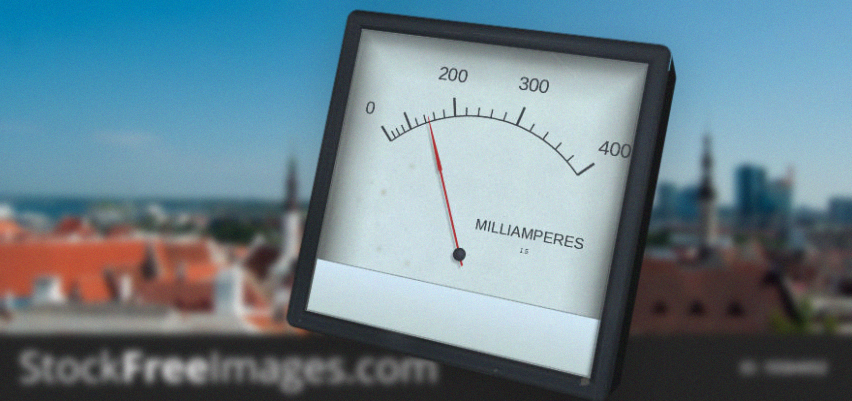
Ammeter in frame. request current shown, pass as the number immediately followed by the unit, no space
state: 150mA
